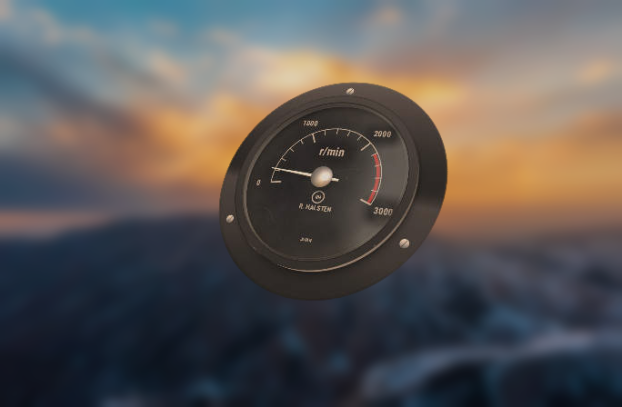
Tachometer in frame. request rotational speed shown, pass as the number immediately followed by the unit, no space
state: 200rpm
